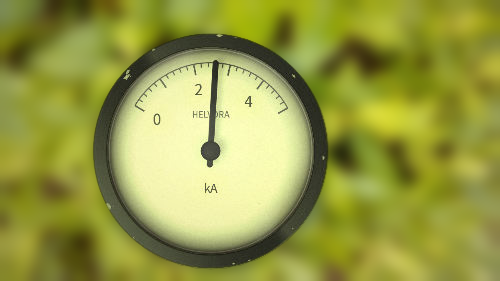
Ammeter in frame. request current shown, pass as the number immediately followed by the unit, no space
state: 2.6kA
